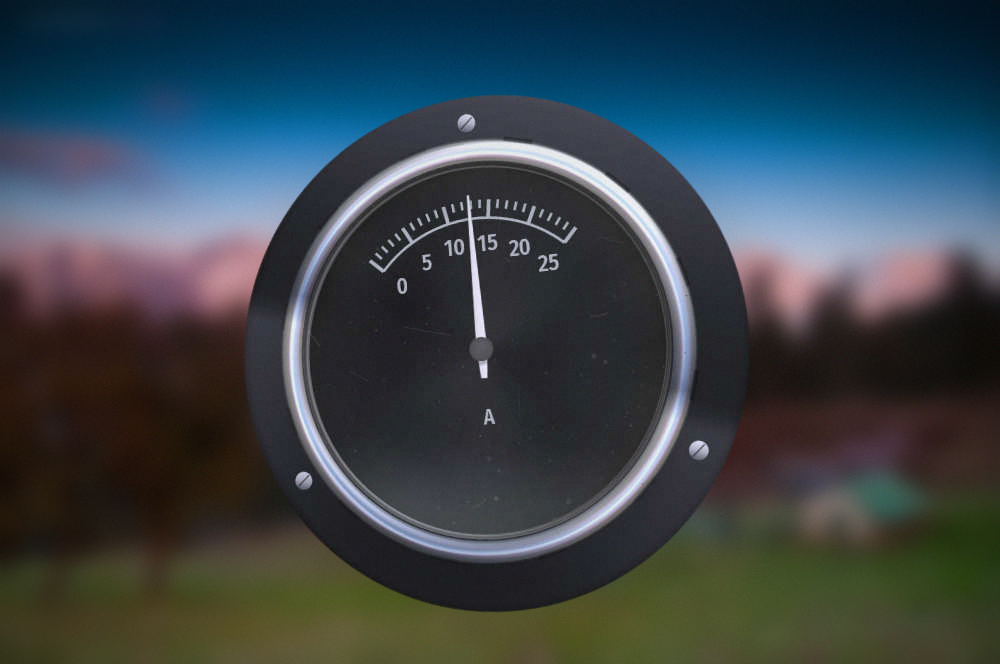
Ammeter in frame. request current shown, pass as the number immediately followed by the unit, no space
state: 13A
